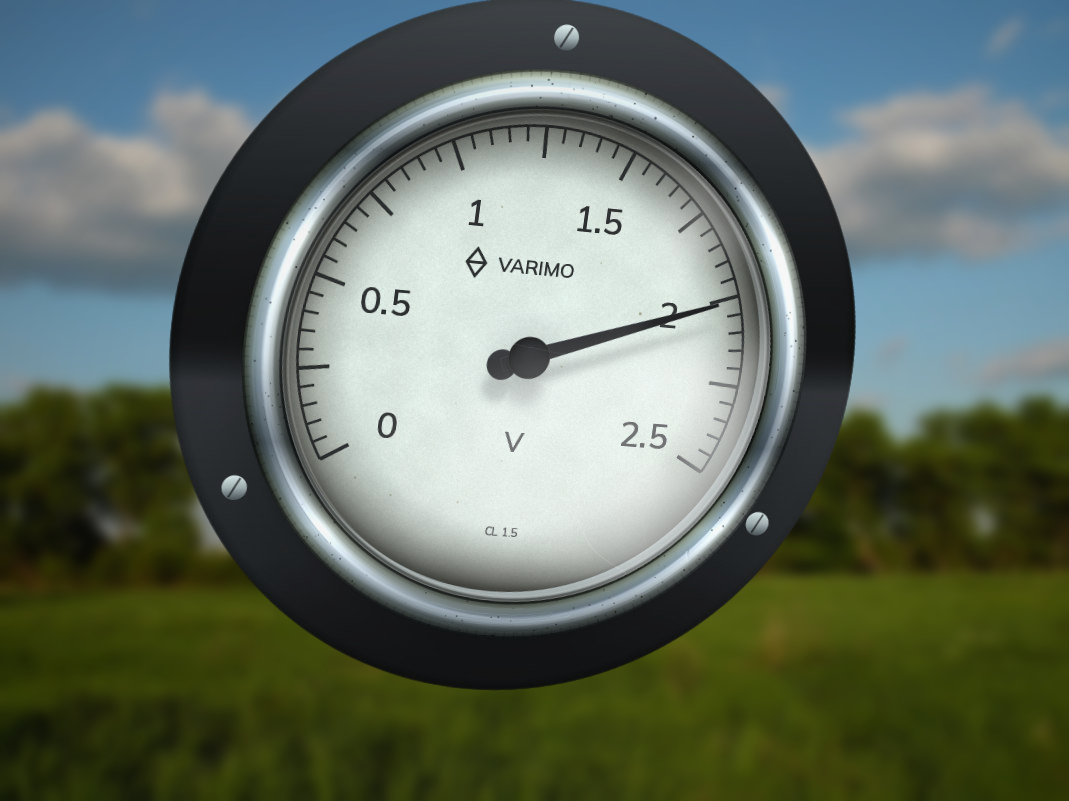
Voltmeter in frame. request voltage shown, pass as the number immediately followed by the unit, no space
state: 2V
